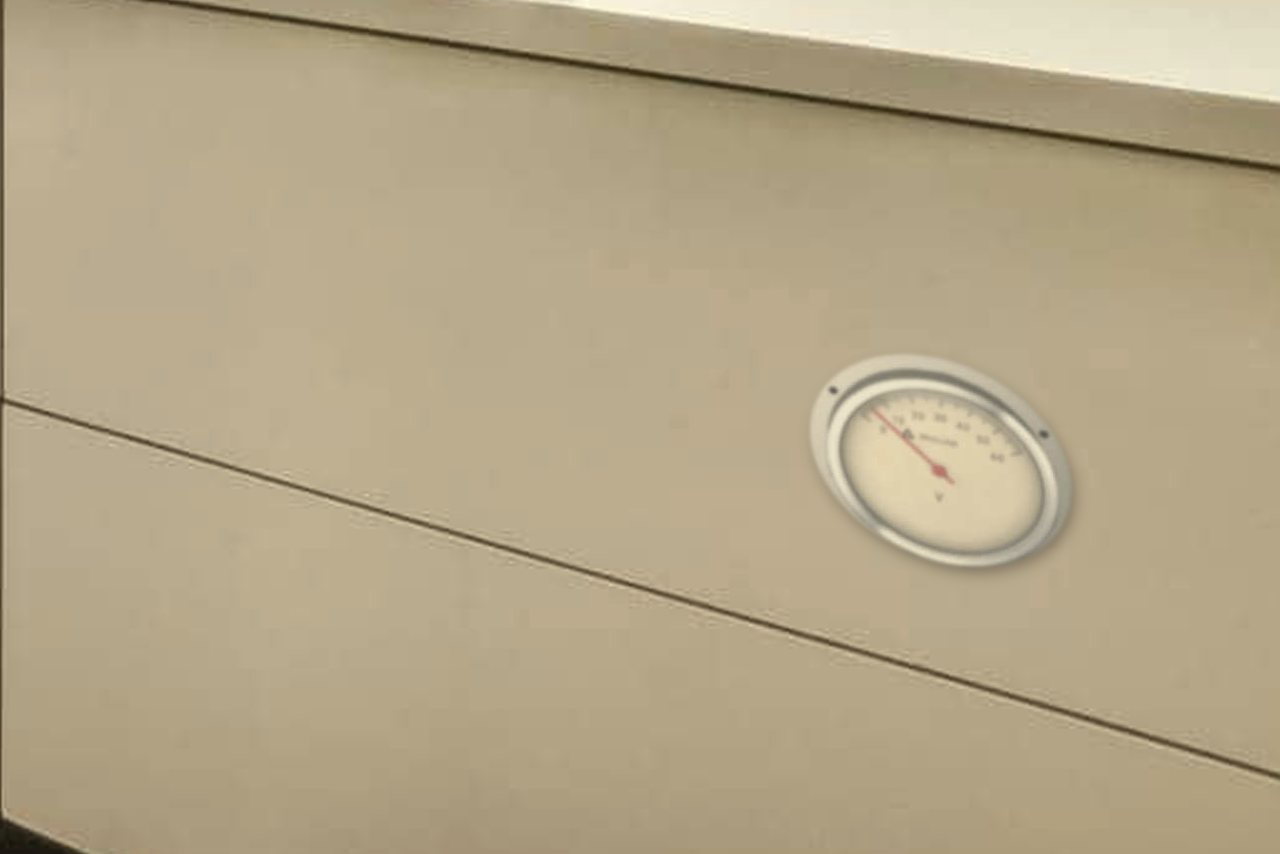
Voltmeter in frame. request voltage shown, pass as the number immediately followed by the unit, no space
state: 5V
